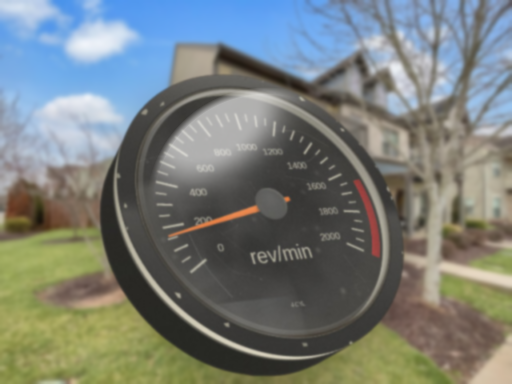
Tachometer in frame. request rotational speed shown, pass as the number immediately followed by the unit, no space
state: 150rpm
